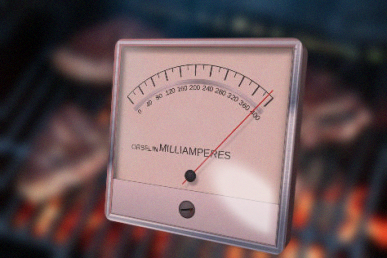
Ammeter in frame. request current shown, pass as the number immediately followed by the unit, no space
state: 390mA
